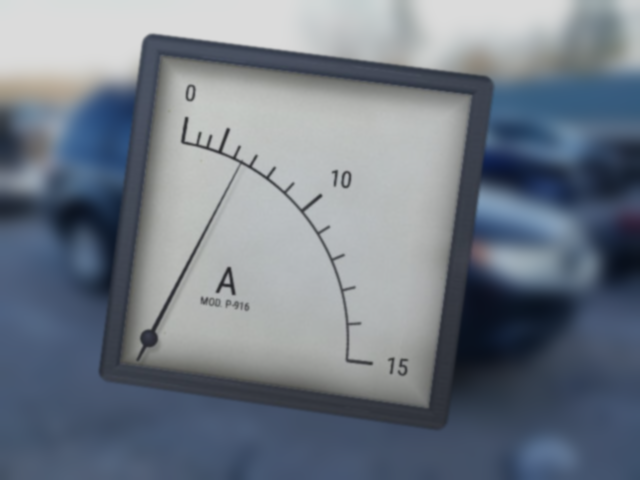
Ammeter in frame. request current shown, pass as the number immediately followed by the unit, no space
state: 6.5A
